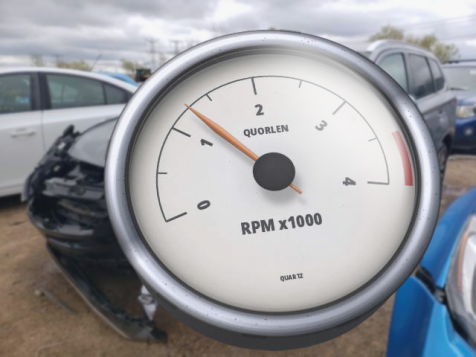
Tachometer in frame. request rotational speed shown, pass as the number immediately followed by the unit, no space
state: 1250rpm
